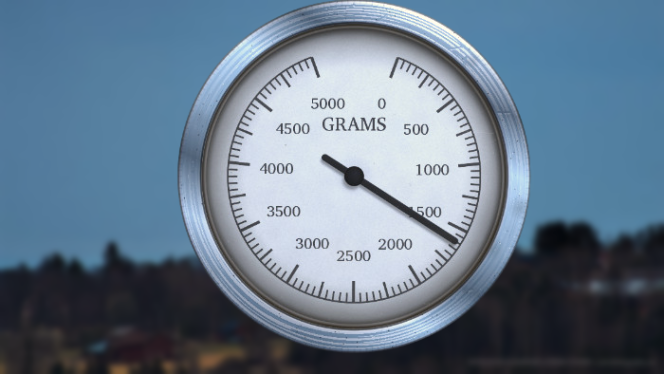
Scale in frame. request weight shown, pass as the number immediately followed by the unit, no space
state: 1600g
